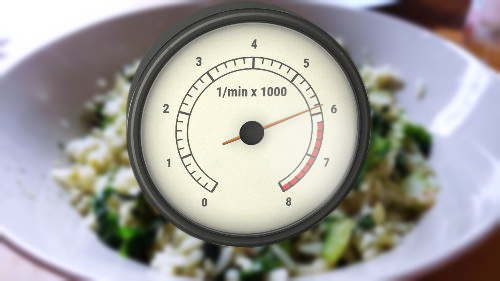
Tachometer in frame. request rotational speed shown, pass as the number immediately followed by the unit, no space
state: 5800rpm
